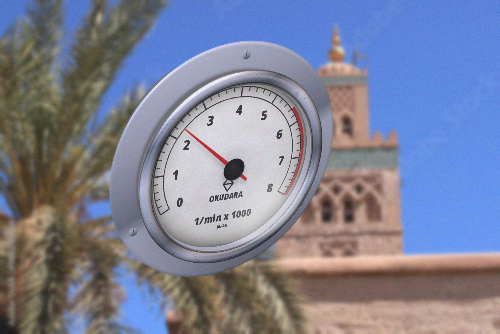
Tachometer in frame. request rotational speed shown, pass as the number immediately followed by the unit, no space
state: 2300rpm
